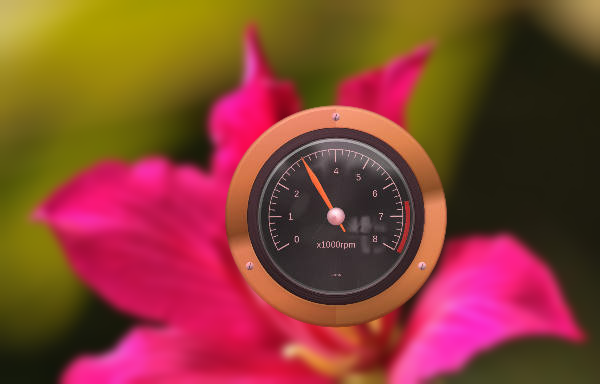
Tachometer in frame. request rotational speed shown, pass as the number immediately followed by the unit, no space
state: 3000rpm
